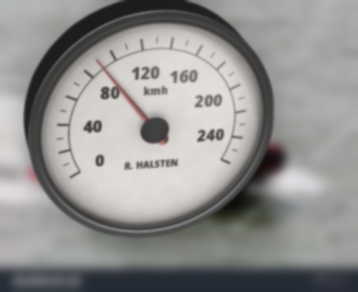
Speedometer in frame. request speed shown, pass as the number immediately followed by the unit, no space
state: 90km/h
